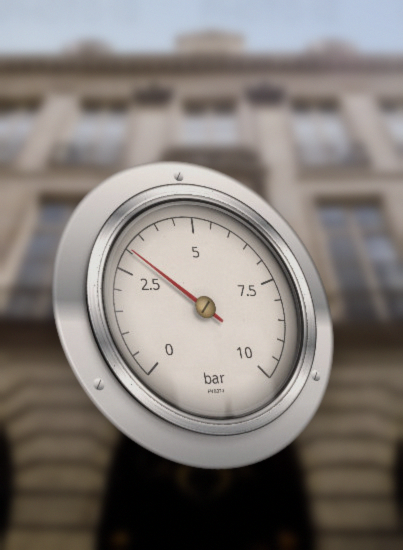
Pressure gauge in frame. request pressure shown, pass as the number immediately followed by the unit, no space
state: 3bar
